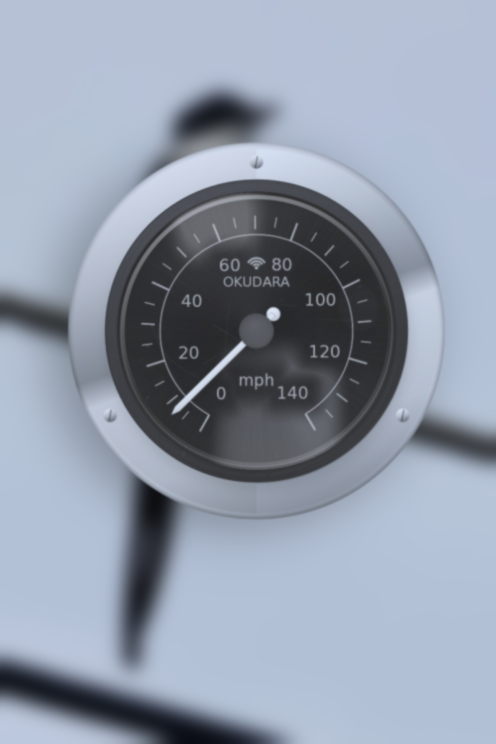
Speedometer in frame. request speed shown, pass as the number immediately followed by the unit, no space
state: 7.5mph
